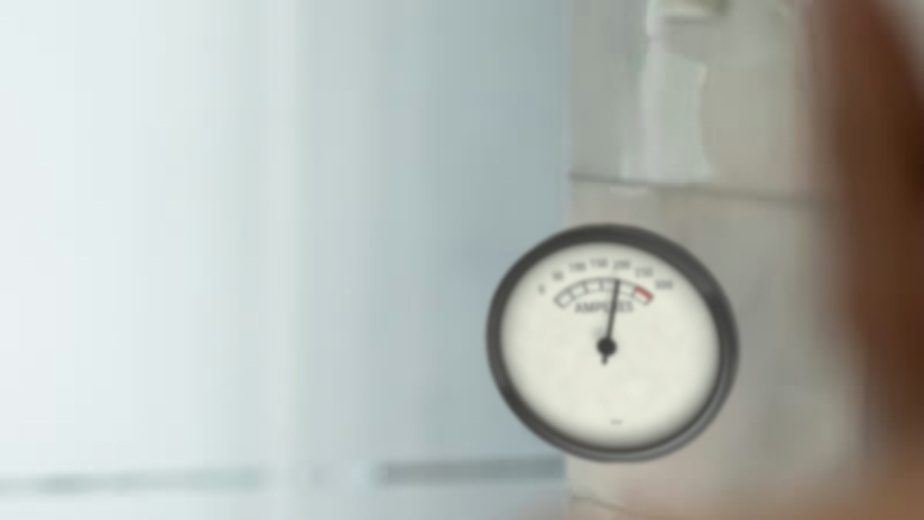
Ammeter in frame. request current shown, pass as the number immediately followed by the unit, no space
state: 200A
